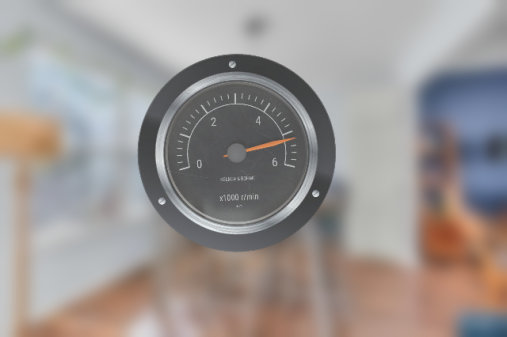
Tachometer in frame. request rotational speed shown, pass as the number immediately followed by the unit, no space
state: 5200rpm
